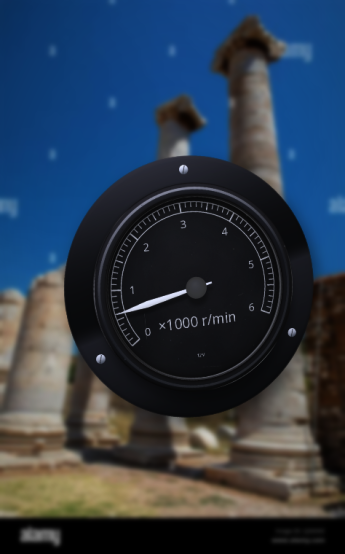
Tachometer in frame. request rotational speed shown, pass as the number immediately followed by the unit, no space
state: 600rpm
